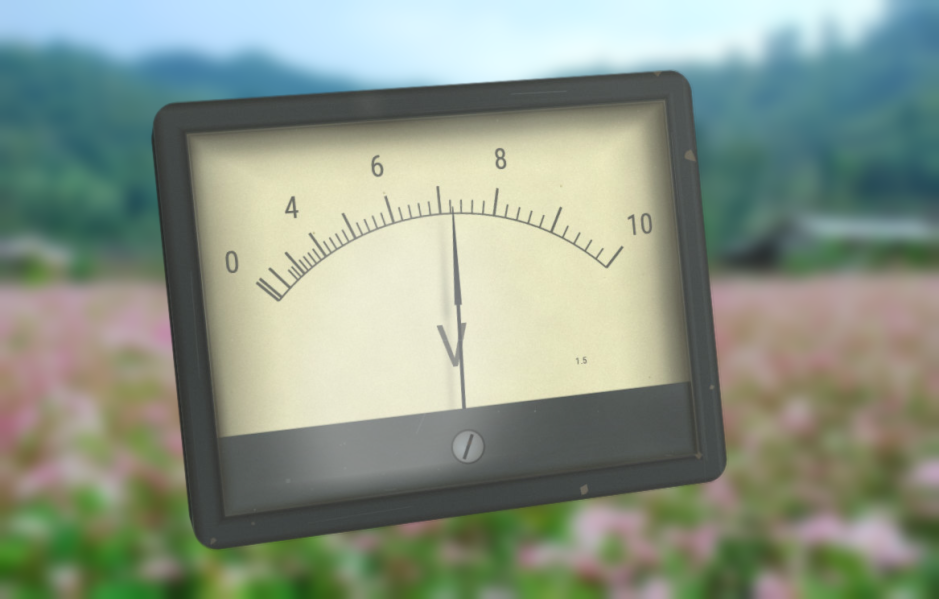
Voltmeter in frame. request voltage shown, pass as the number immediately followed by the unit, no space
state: 7.2V
